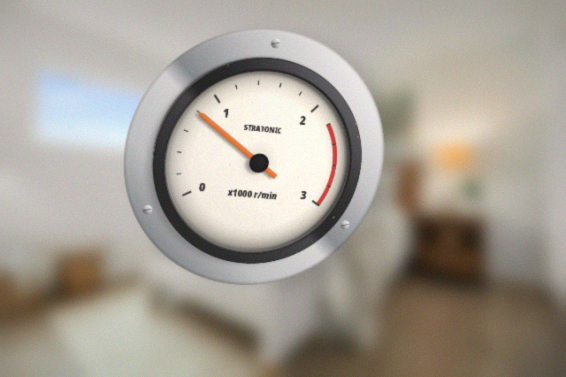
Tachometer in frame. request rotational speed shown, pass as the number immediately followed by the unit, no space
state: 800rpm
